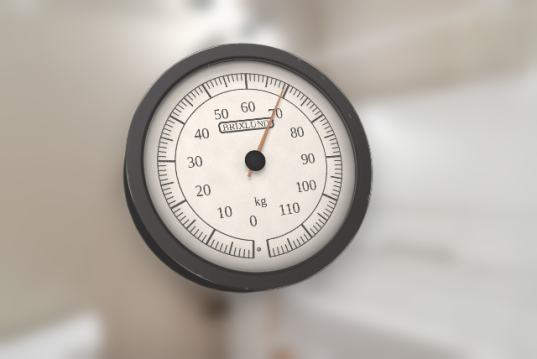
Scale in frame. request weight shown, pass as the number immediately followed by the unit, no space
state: 69kg
